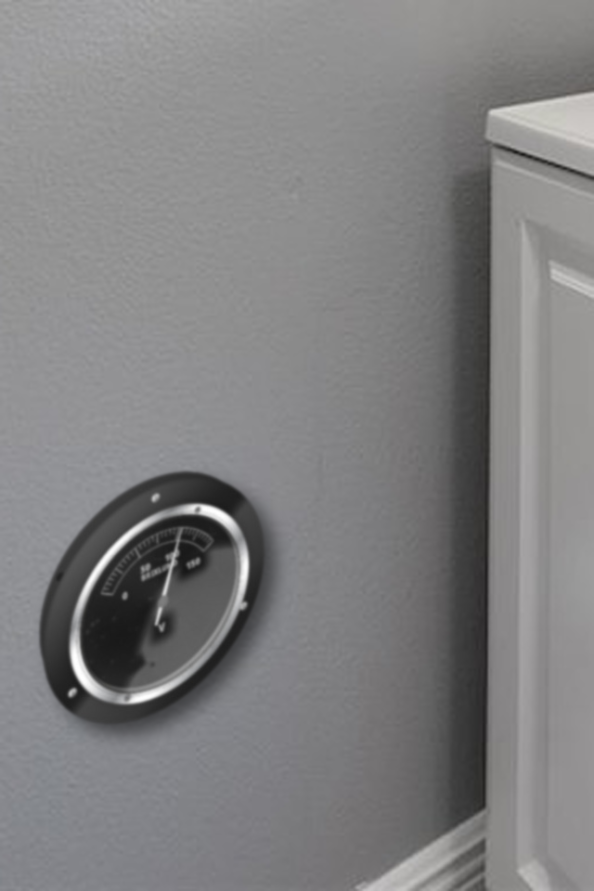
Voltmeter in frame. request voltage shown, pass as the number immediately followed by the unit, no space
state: 100V
